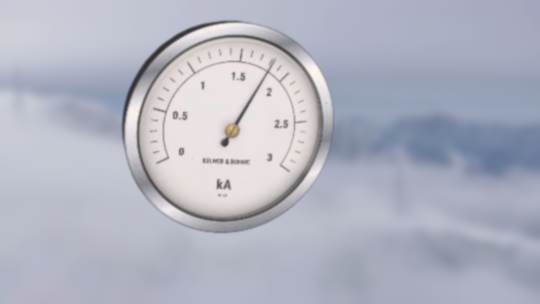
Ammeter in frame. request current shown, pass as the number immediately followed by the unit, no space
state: 1.8kA
